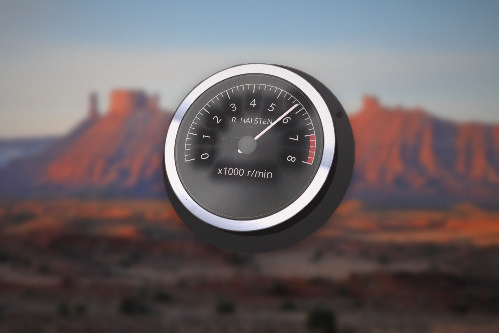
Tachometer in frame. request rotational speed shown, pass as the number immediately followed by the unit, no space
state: 5800rpm
